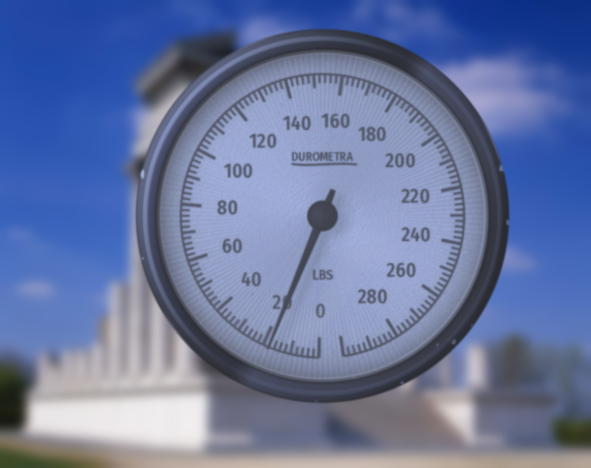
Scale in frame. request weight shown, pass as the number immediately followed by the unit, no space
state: 18lb
